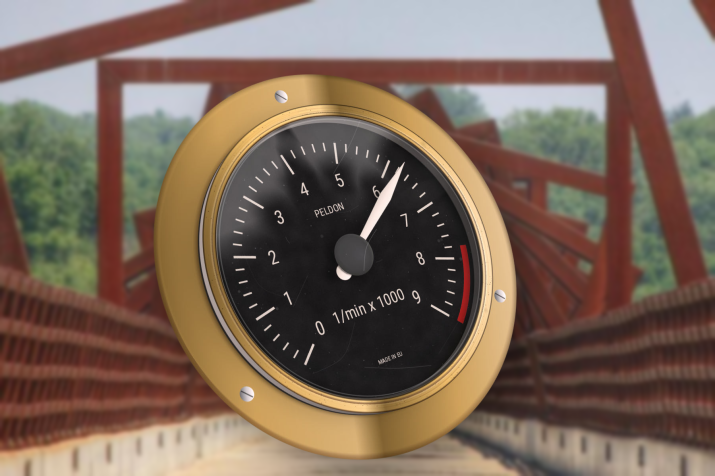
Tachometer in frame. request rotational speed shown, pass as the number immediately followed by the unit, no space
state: 6200rpm
